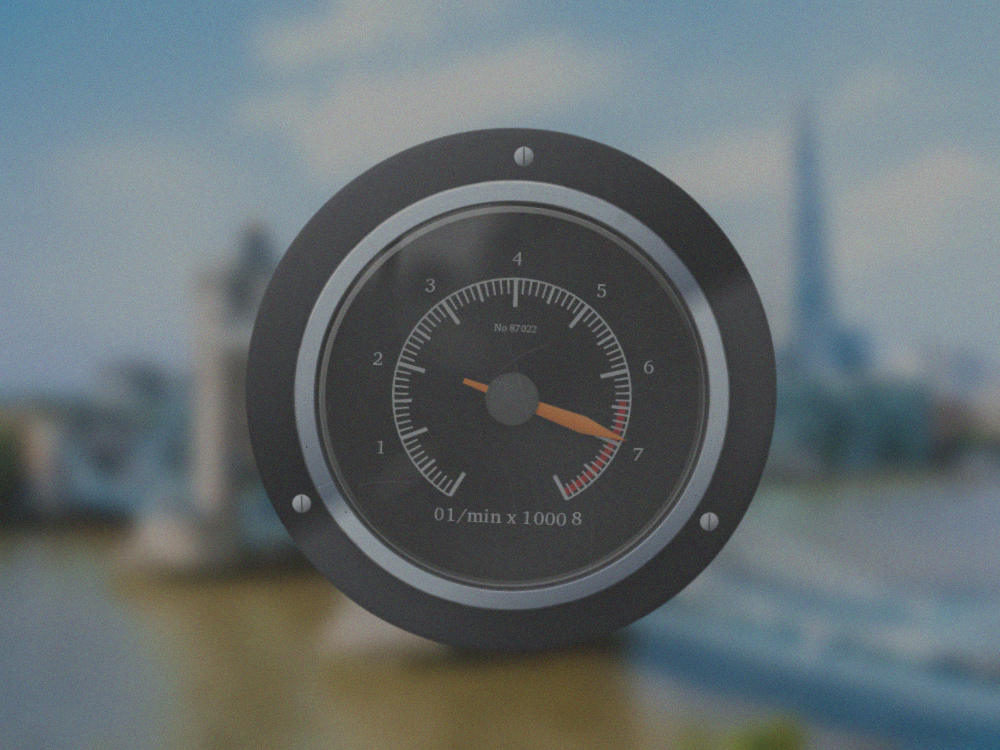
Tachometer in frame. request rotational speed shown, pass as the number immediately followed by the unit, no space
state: 6900rpm
